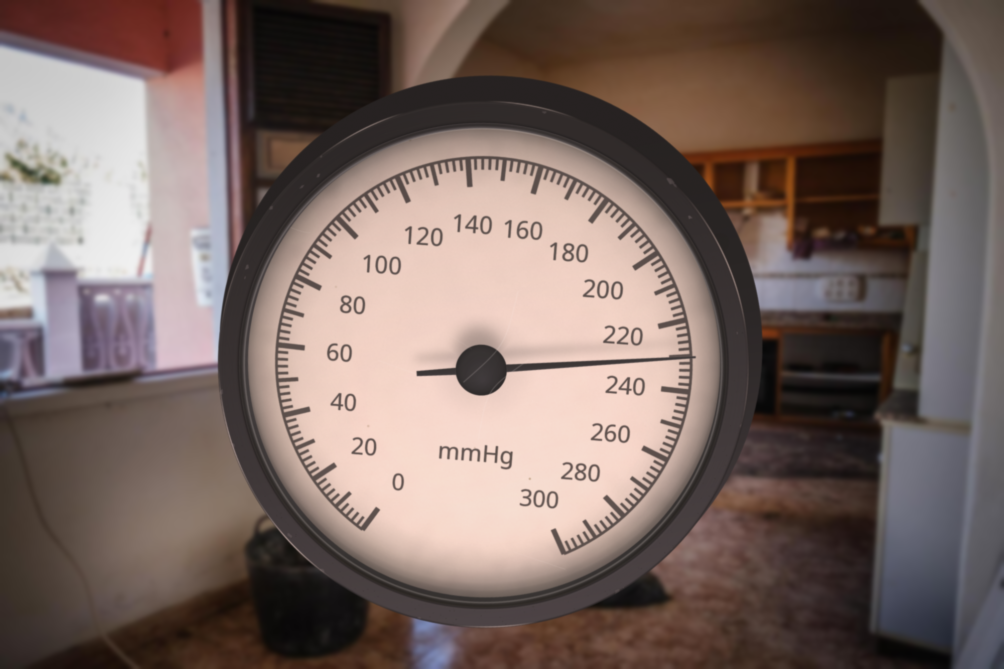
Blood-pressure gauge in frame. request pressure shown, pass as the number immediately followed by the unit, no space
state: 230mmHg
